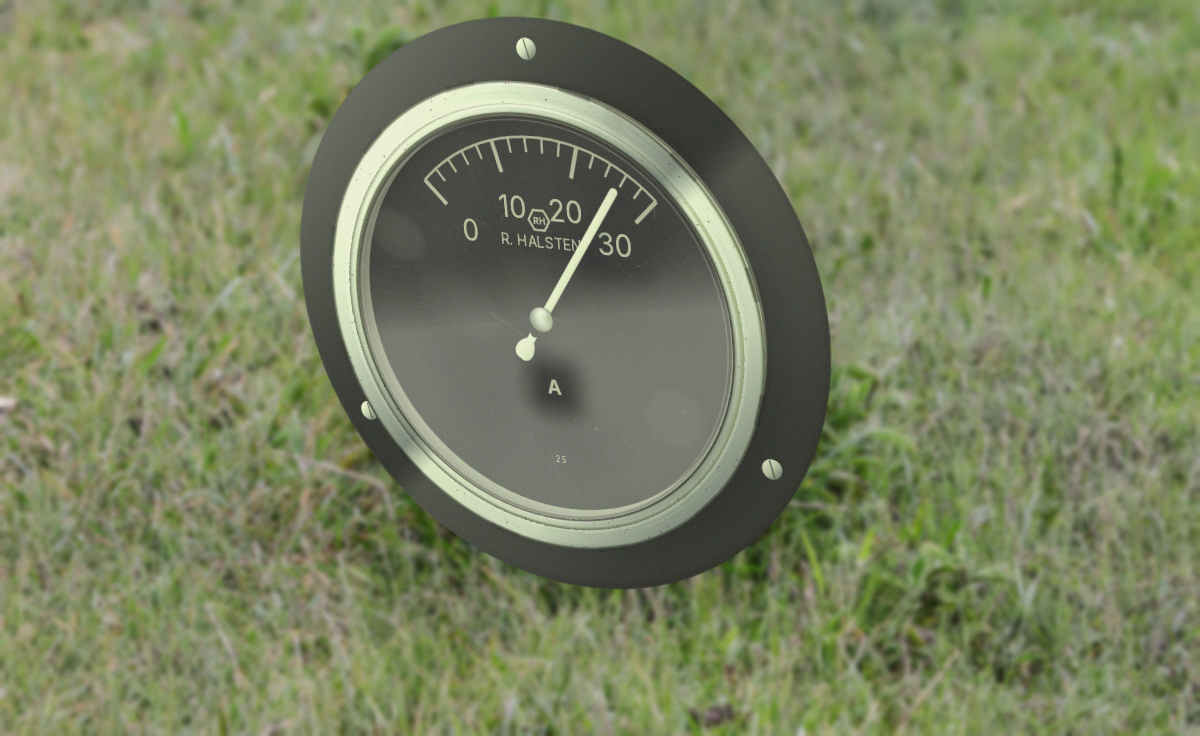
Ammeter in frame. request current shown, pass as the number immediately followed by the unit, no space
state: 26A
